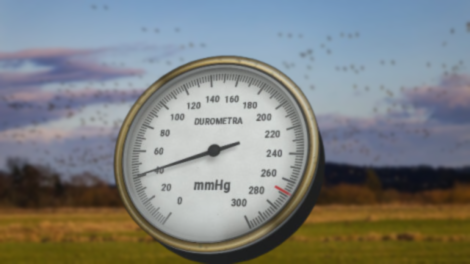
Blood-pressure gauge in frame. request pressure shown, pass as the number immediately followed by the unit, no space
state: 40mmHg
